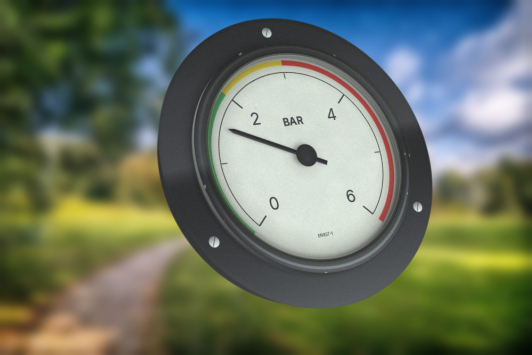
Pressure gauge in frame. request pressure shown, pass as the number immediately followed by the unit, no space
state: 1.5bar
